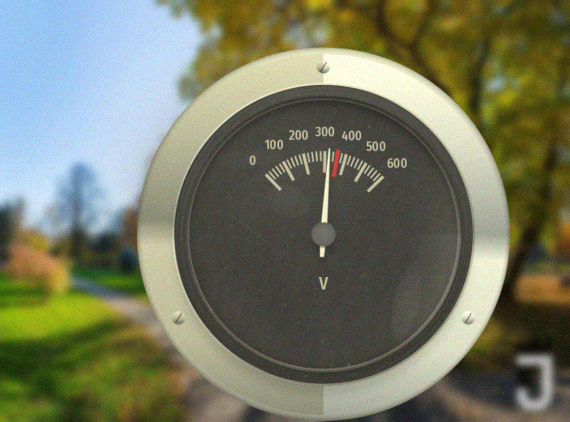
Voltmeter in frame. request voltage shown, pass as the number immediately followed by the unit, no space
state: 320V
